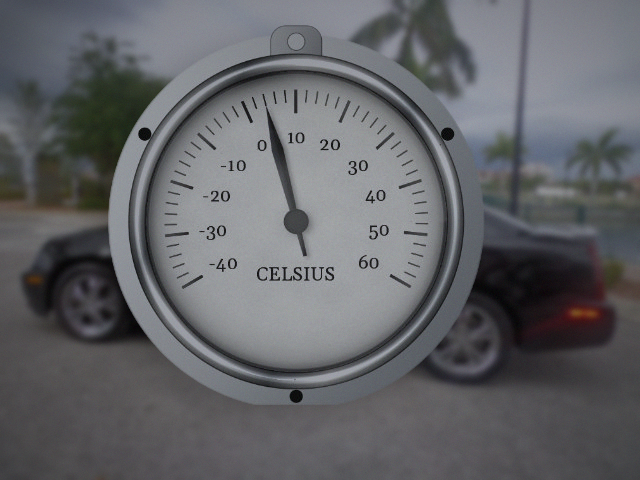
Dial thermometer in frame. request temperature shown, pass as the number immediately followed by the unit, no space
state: 4°C
